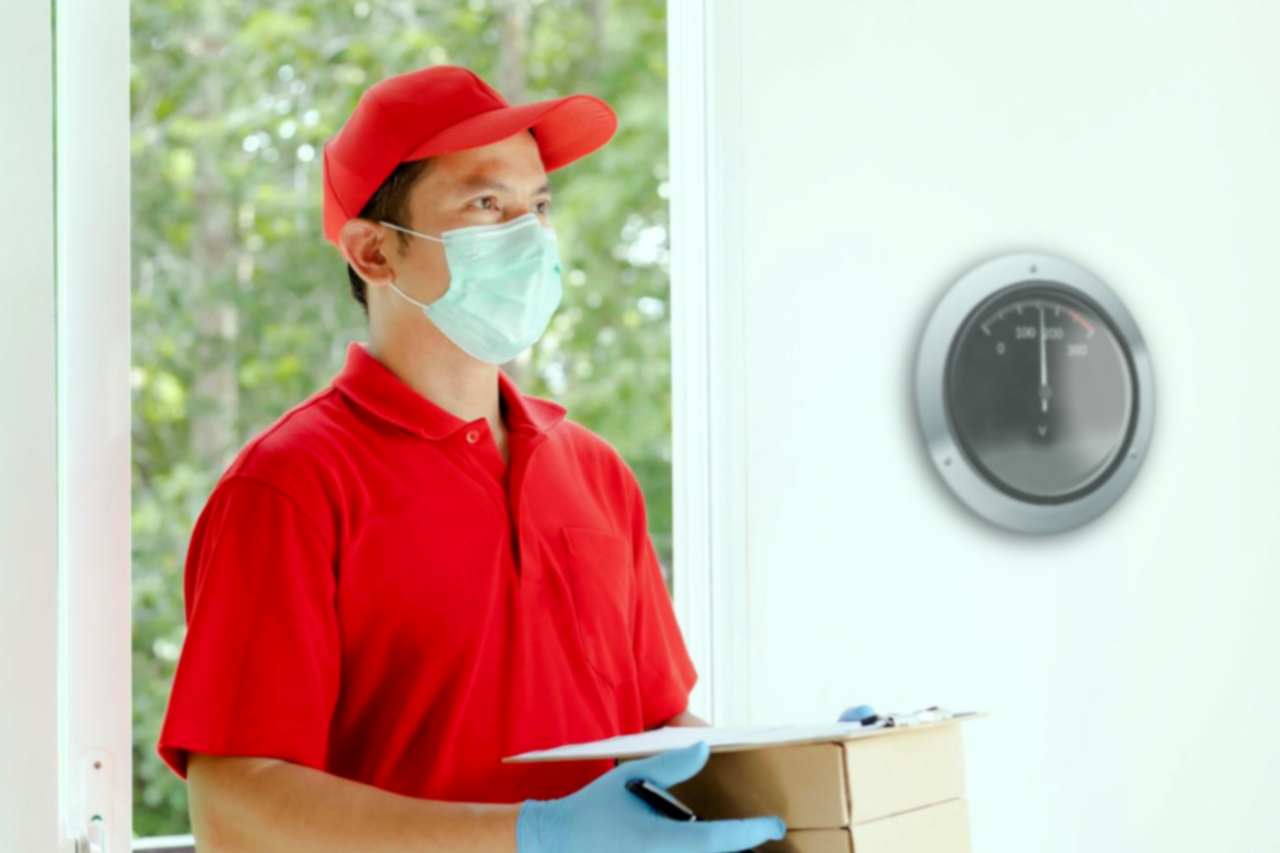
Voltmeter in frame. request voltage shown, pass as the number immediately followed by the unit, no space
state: 150V
